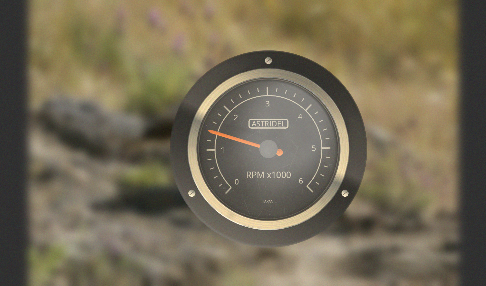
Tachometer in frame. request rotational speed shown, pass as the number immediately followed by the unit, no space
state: 1400rpm
